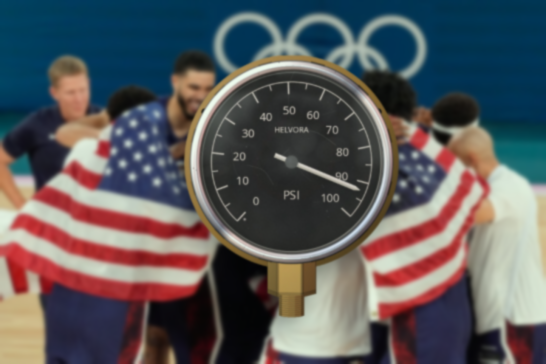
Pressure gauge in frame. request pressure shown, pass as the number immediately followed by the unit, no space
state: 92.5psi
